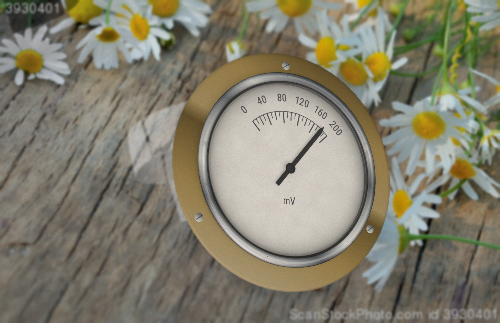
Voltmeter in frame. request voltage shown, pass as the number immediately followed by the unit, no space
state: 180mV
